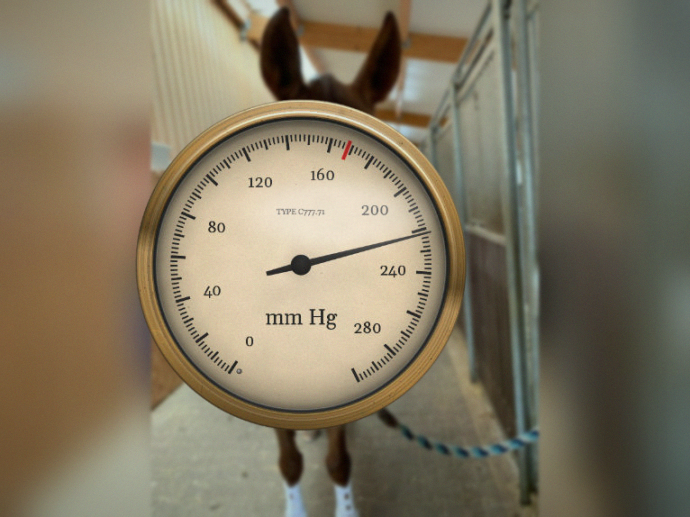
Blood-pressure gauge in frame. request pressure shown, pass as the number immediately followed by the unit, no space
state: 222mmHg
